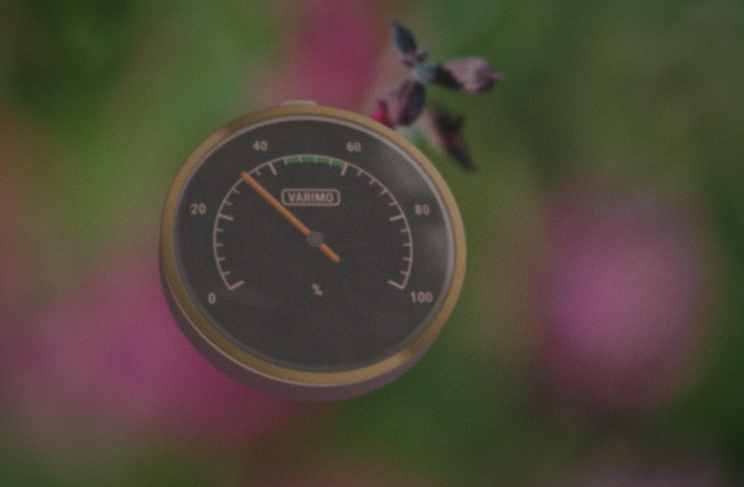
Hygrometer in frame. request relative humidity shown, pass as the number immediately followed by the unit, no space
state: 32%
